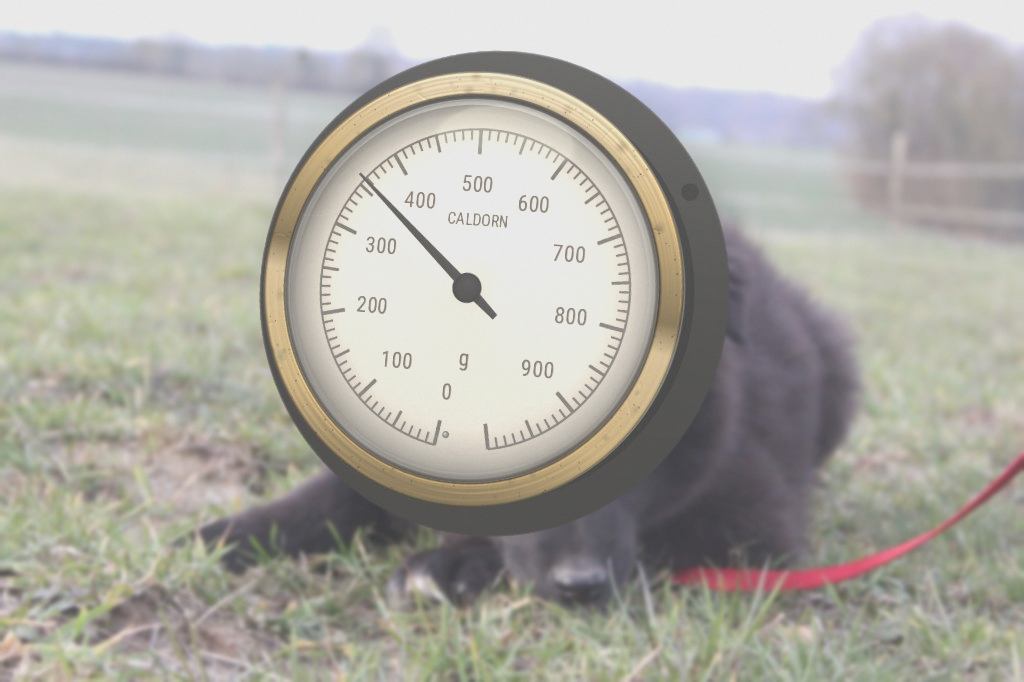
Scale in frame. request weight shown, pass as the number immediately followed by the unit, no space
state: 360g
